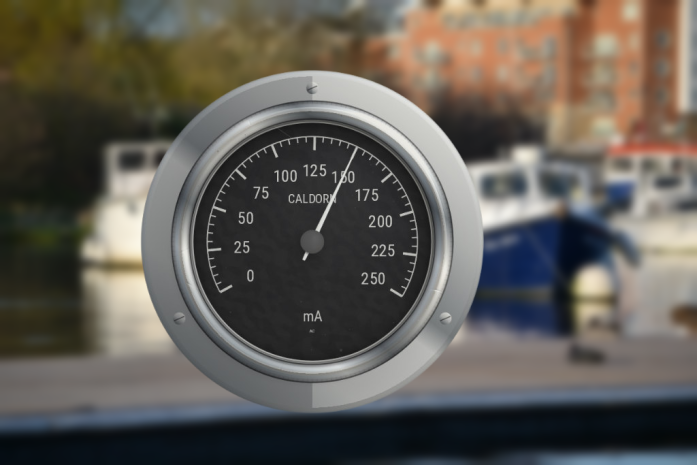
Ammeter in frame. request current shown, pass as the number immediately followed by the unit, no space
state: 150mA
